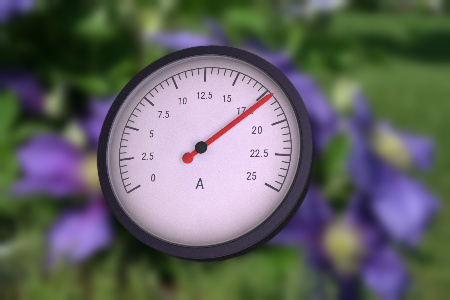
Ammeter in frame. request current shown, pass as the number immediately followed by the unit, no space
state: 18A
